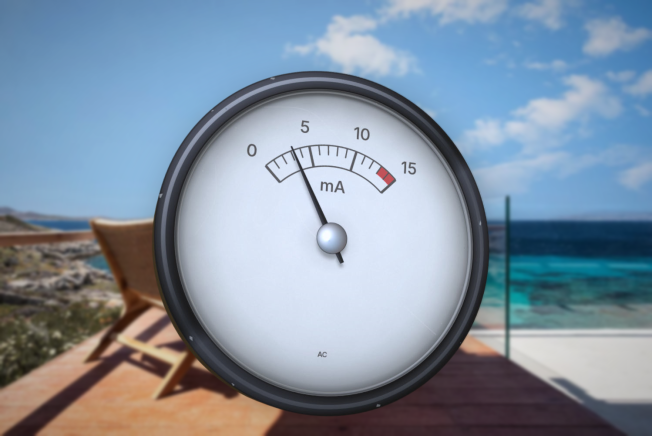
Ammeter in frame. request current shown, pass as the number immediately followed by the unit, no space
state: 3mA
